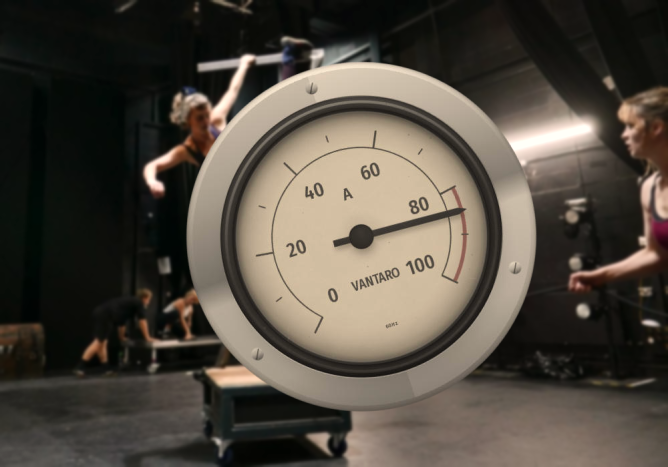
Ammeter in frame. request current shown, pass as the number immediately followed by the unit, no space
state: 85A
